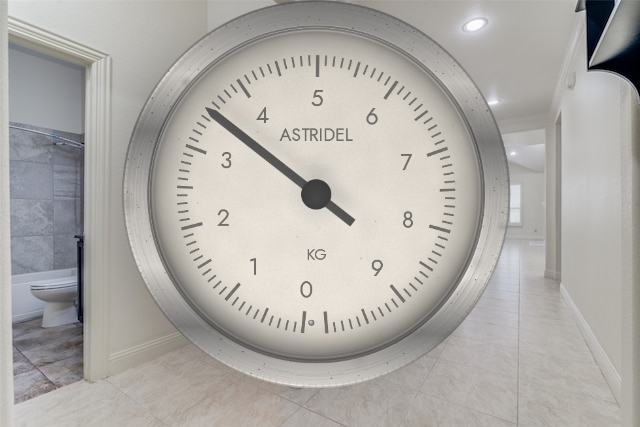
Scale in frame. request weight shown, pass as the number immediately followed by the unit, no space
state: 3.5kg
